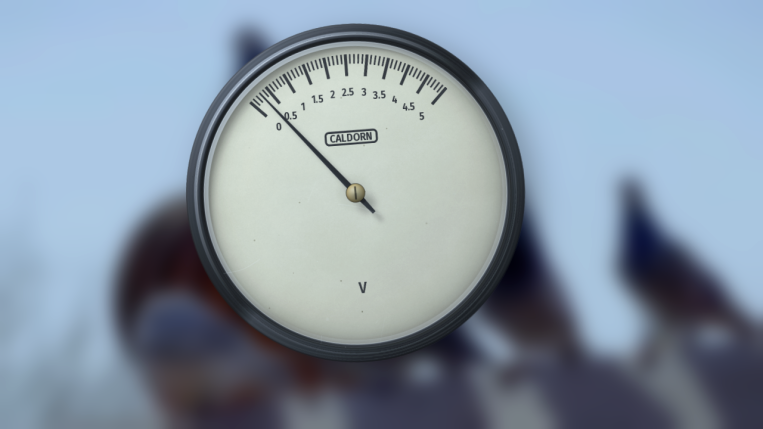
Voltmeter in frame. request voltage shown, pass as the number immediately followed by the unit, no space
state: 0.3V
